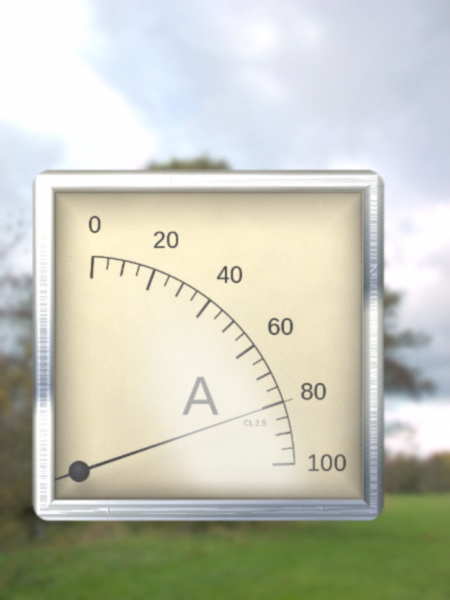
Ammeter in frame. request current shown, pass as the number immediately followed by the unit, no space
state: 80A
